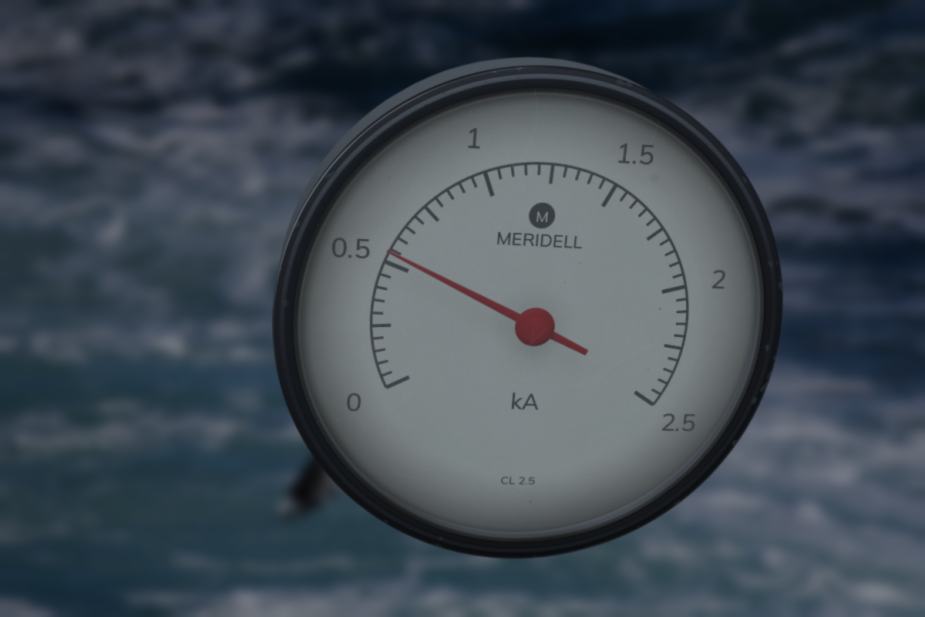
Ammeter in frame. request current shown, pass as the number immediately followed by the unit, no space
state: 0.55kA
